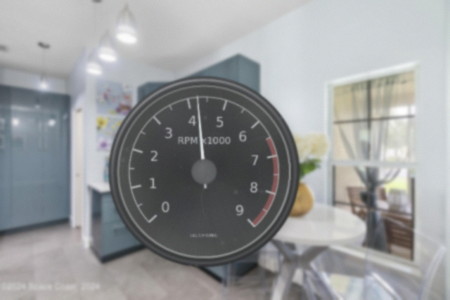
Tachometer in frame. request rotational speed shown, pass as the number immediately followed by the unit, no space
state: 4250rpm
